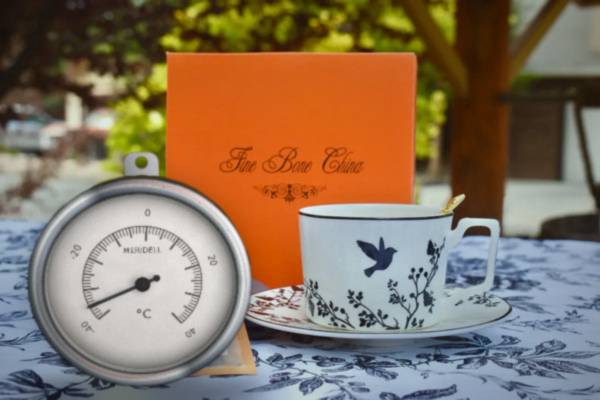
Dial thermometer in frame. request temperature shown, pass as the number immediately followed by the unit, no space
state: -35°C
